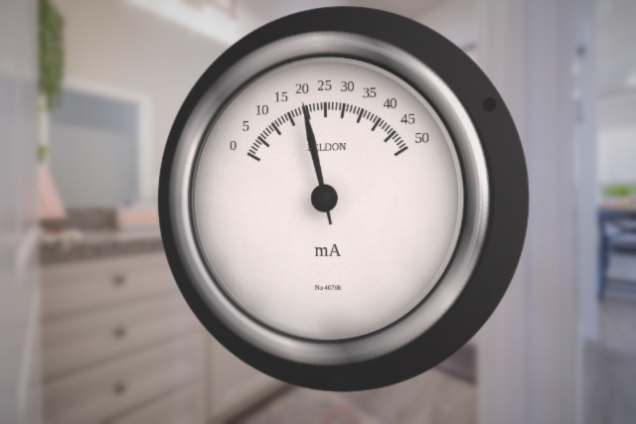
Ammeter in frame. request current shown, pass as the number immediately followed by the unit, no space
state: 20mA
